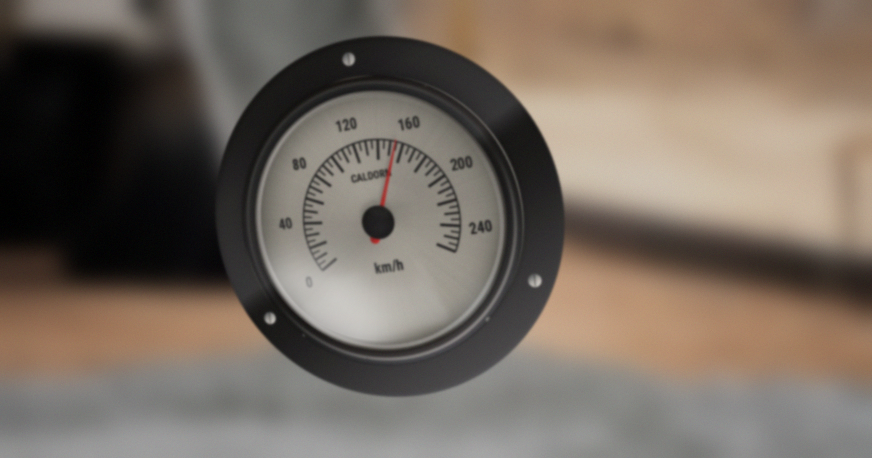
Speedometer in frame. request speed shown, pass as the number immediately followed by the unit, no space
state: 155km/h
